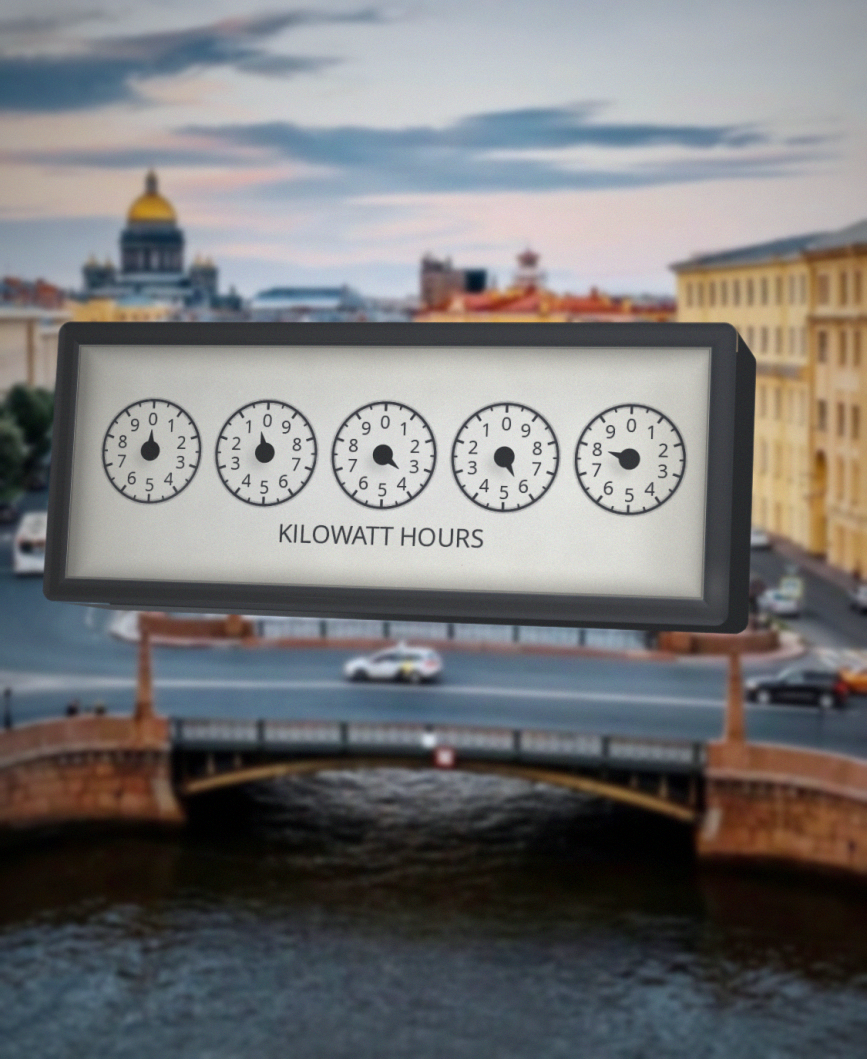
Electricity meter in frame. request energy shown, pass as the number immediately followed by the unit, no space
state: 358kWh
